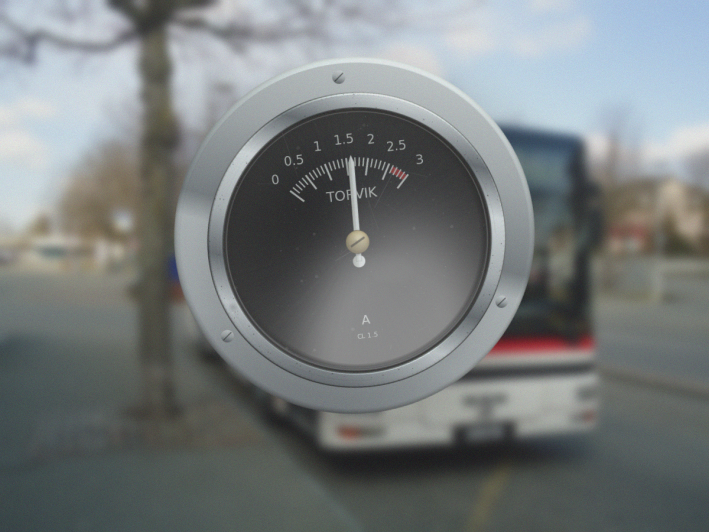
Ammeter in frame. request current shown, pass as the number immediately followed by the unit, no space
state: 1.6A
